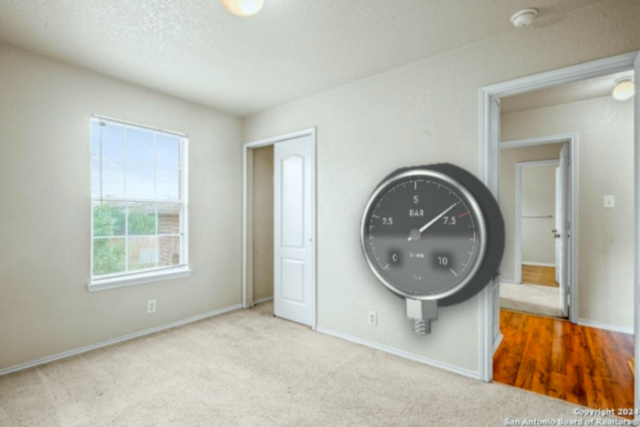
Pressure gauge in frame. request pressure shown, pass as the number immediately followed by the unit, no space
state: 7bar
